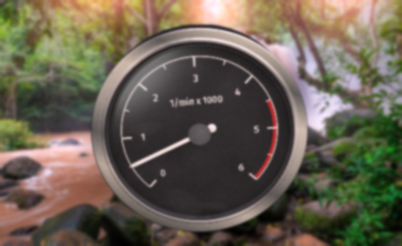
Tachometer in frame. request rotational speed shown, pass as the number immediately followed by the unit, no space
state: 500rpm
